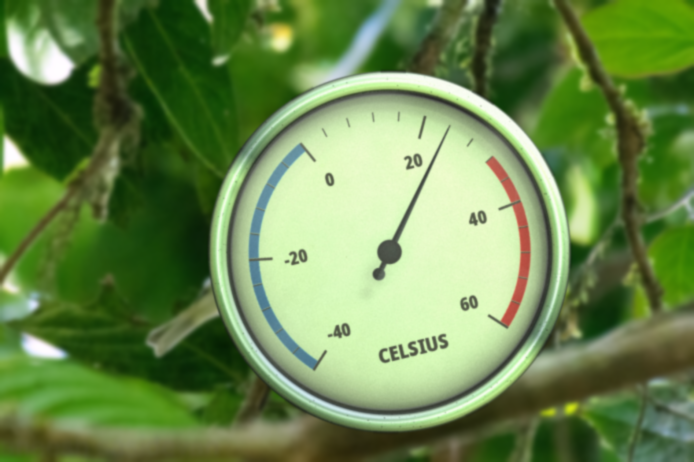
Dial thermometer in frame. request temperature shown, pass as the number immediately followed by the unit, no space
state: 24°C
